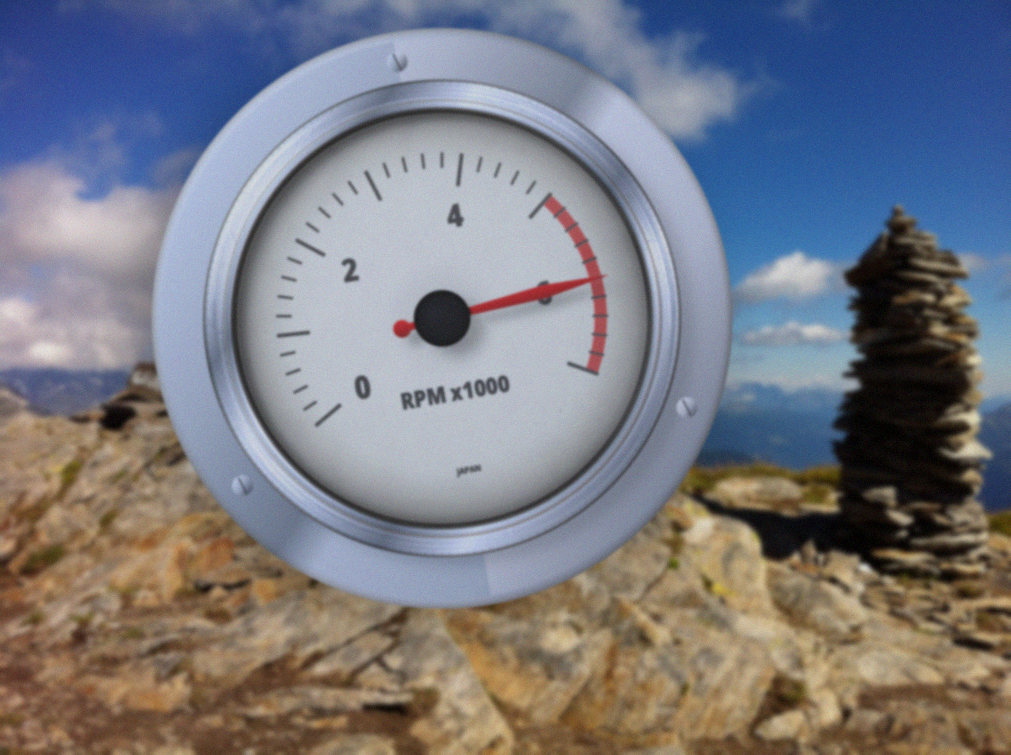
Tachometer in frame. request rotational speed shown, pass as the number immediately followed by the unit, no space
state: 6000rpm
